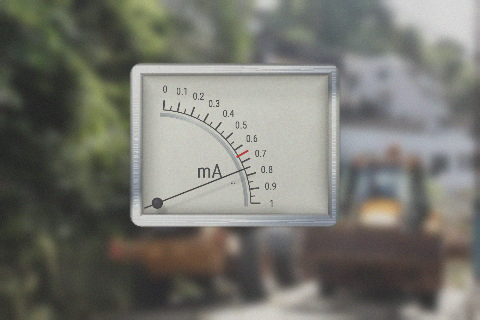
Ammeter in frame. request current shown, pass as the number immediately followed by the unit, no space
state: 0.75mA
